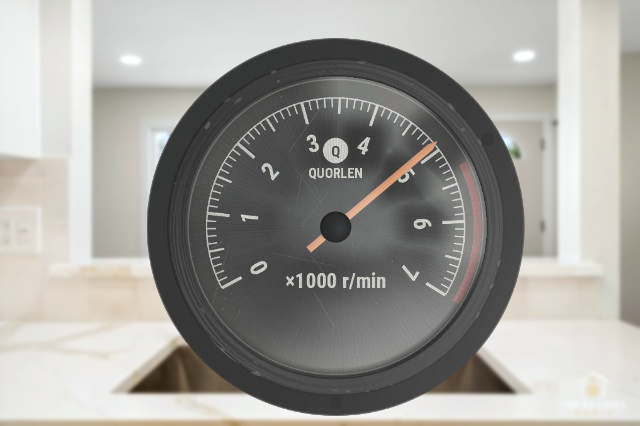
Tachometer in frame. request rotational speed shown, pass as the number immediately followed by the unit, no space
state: 4900rpm
